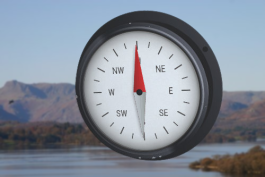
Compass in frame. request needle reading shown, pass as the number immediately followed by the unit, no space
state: 0°
